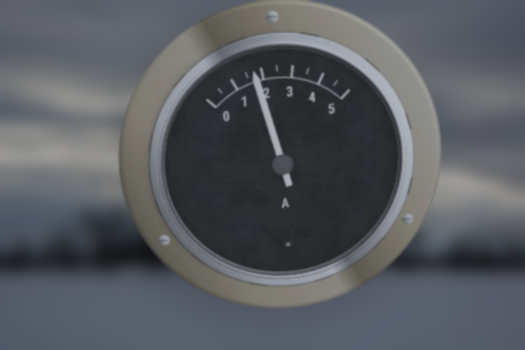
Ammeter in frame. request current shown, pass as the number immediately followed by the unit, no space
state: 1.75A
